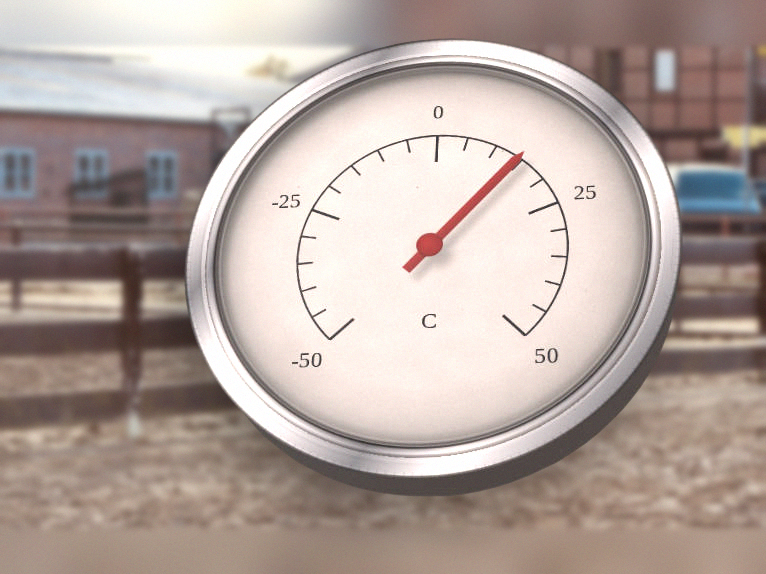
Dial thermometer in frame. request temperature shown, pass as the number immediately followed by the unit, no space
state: 15°C
